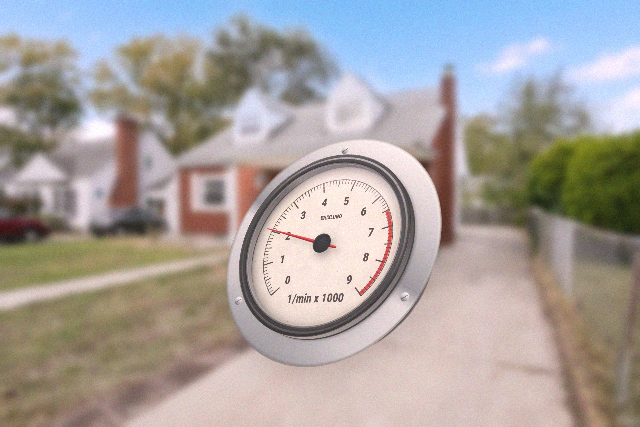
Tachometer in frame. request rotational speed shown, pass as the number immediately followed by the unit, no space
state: 2000rpm
